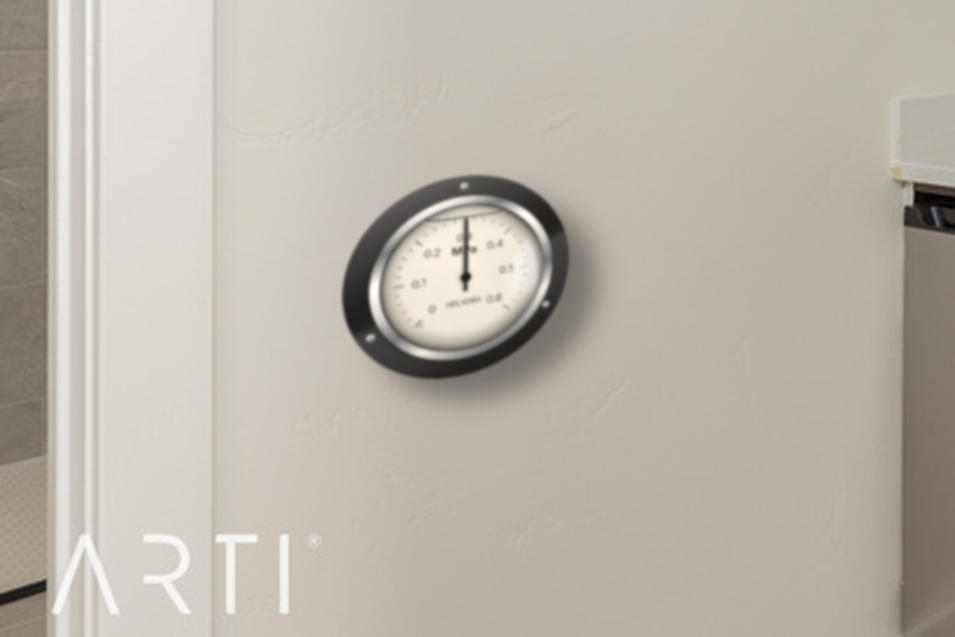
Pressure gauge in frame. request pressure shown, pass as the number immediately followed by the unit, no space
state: 0.3MPa
